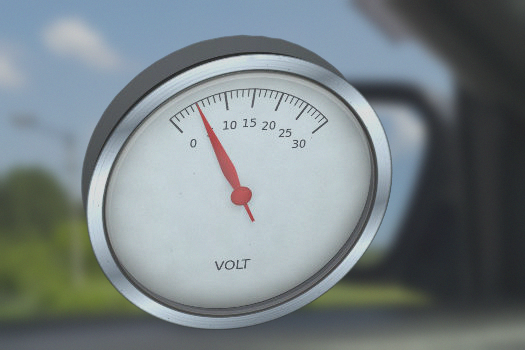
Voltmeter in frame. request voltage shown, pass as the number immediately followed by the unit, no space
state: 5V
